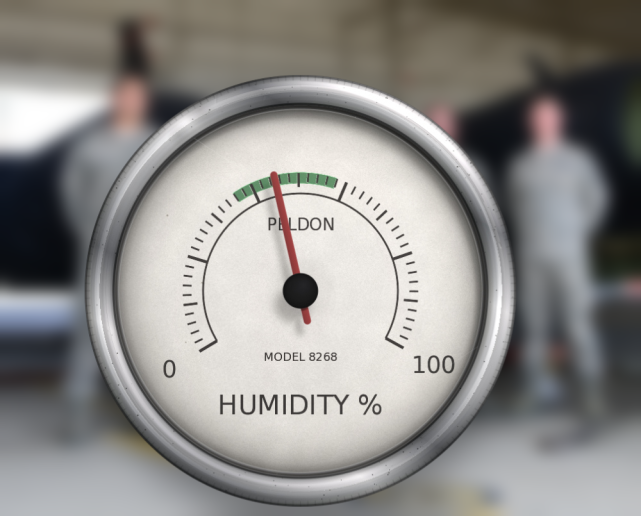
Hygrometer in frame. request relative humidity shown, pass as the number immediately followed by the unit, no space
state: 45%
